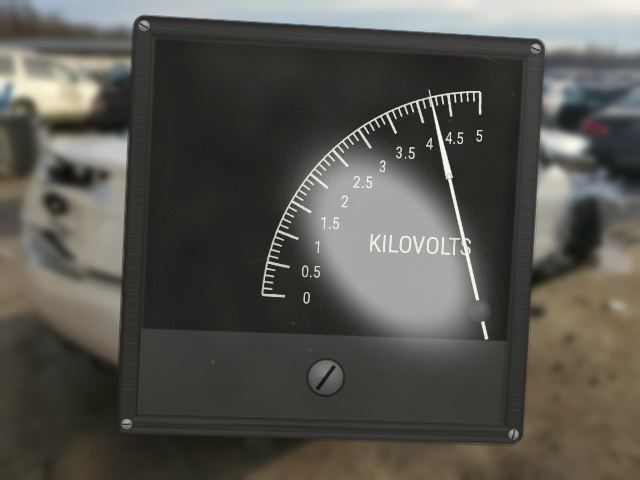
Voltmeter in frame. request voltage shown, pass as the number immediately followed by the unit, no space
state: 4.2kV
